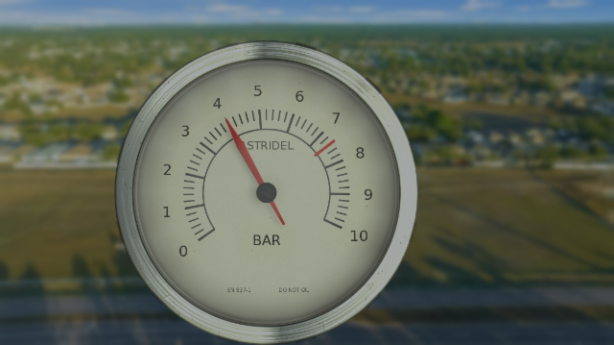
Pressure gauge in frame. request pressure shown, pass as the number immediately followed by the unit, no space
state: 4bar
